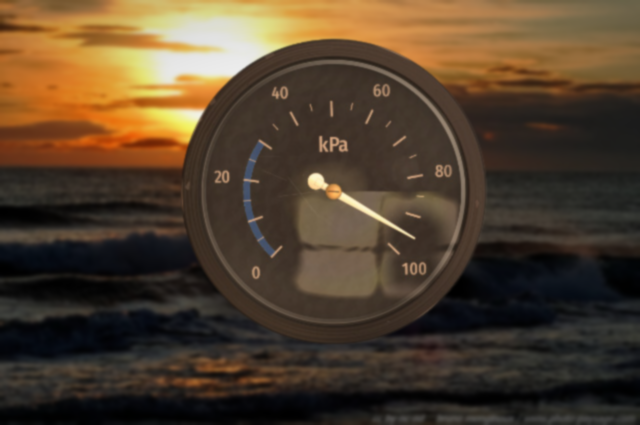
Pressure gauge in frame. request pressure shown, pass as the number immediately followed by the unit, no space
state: 95kPa
